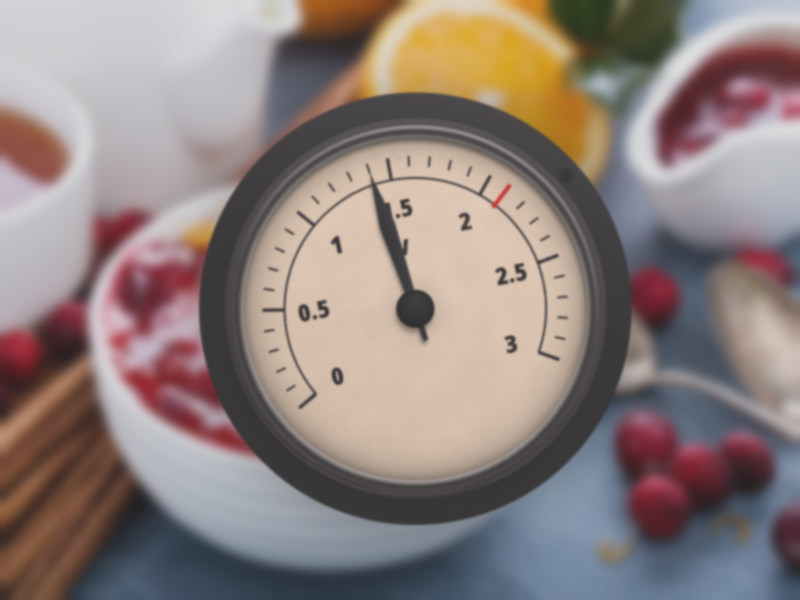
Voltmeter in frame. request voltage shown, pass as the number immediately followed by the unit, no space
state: 1.4V
